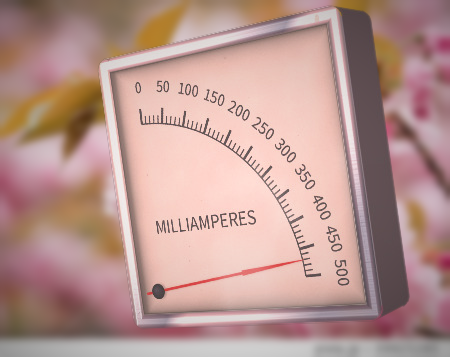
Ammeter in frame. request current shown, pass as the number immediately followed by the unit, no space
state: 470mA
